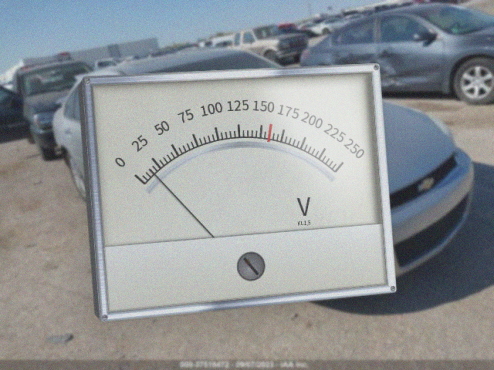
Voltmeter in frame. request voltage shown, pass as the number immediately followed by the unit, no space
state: 15V
